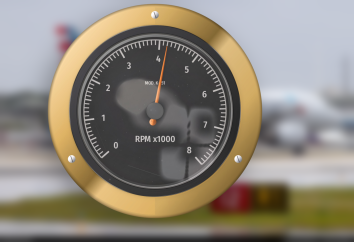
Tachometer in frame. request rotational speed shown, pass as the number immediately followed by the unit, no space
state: 4200rpm
